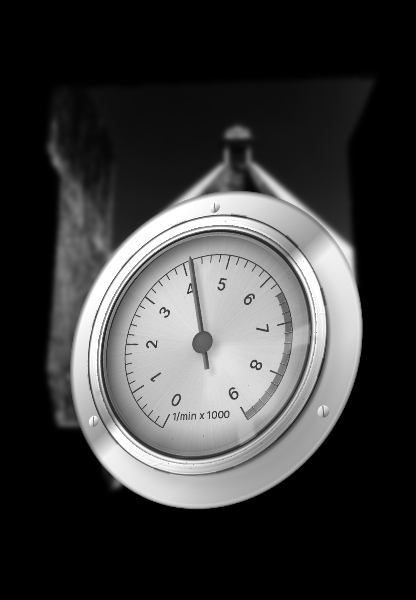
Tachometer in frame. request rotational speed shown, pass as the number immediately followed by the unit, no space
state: 4200rpm
